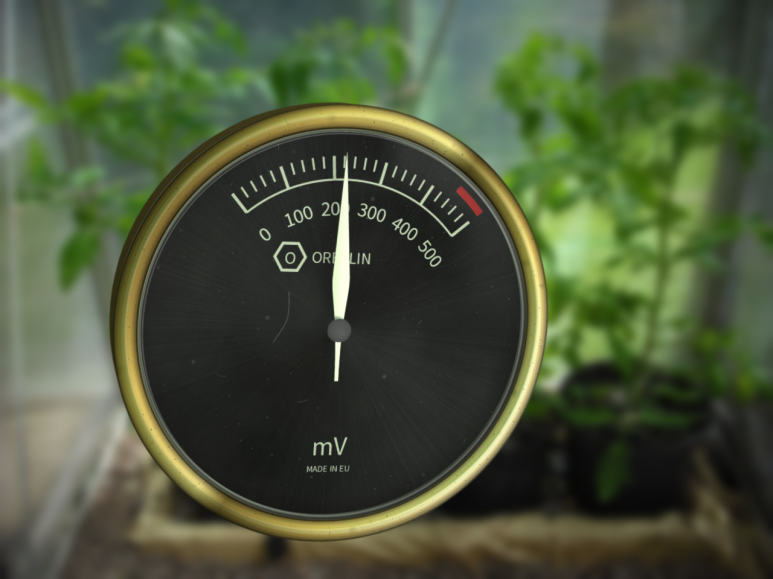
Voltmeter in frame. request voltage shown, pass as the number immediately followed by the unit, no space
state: 220mV
